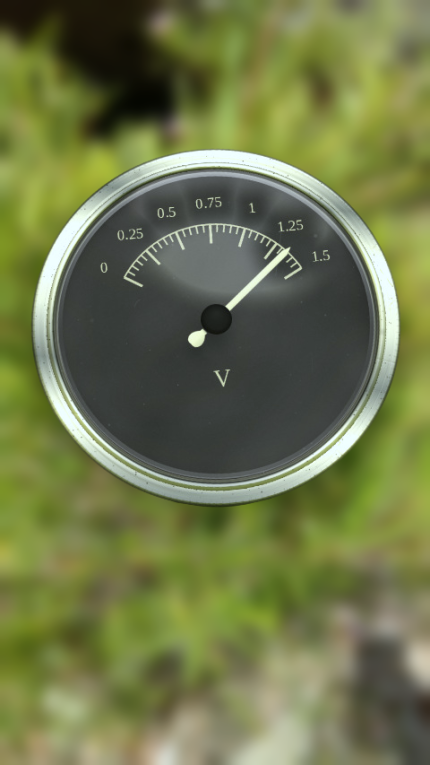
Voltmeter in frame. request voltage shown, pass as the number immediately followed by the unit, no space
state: 1.35V
